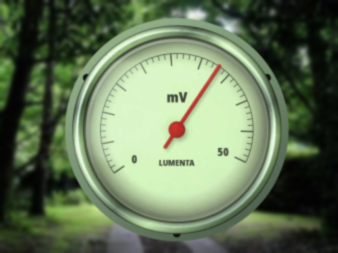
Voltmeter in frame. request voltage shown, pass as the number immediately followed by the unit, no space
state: 33mV
